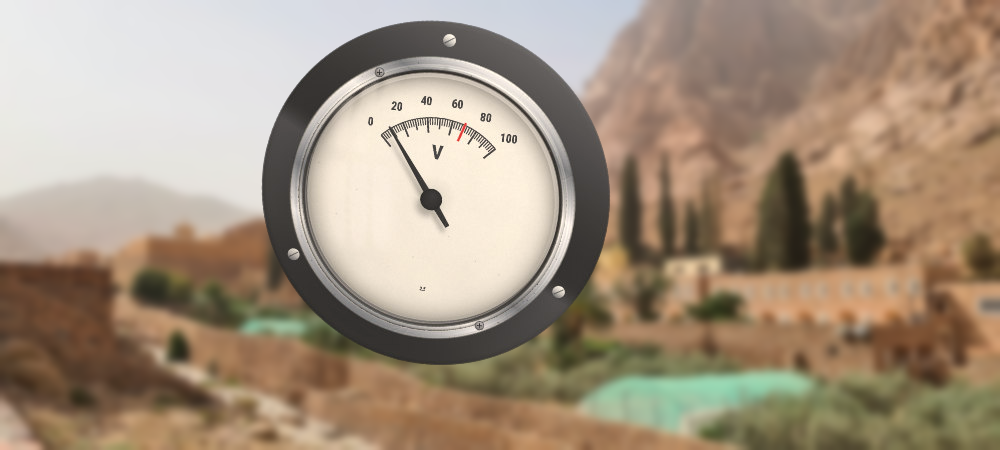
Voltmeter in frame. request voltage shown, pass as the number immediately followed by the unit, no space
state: 10V
